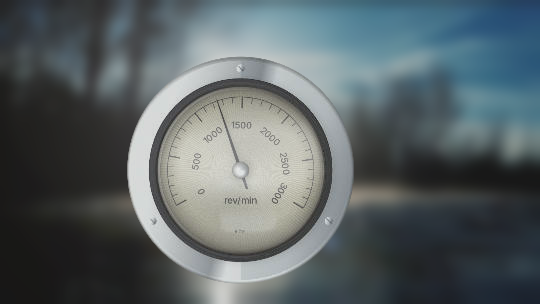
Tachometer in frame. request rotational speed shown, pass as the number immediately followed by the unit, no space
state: 1250rpm
